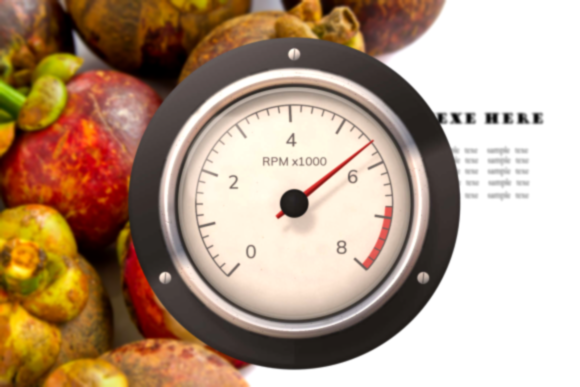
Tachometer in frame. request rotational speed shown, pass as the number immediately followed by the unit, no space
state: 5600rpm
